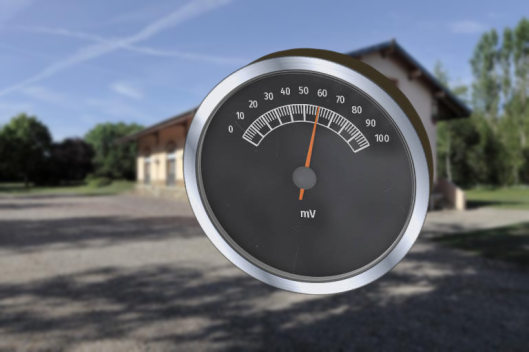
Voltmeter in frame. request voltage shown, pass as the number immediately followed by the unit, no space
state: 60mV
